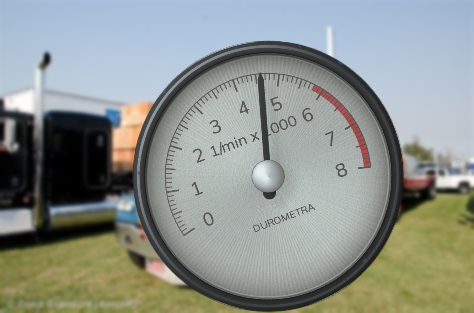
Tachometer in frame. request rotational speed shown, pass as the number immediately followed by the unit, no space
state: 4600rpm
